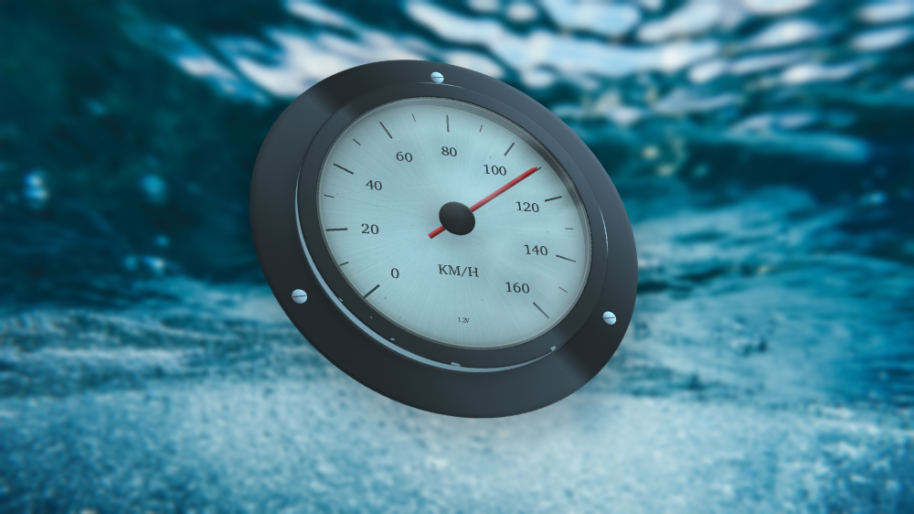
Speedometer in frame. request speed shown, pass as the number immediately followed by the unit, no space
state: 110km/h
